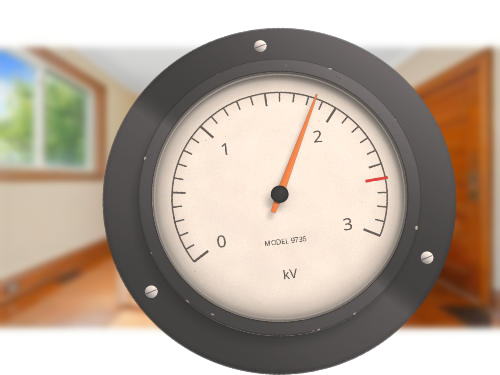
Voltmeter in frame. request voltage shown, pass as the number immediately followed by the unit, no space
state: 1.85kV
